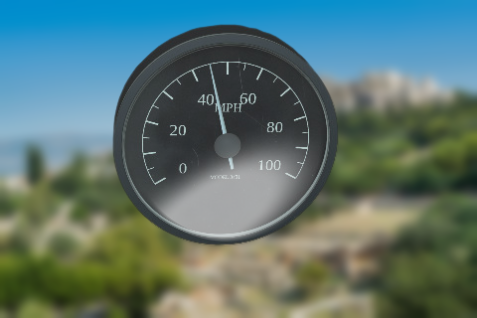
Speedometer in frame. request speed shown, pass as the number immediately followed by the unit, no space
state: 45mph
